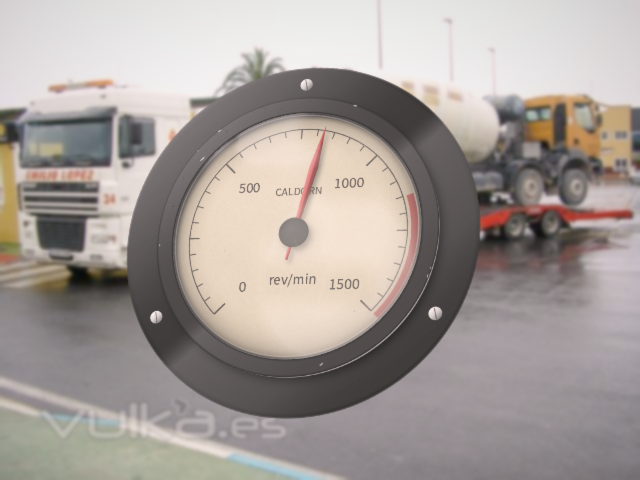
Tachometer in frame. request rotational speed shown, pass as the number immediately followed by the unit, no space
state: 825rpm
